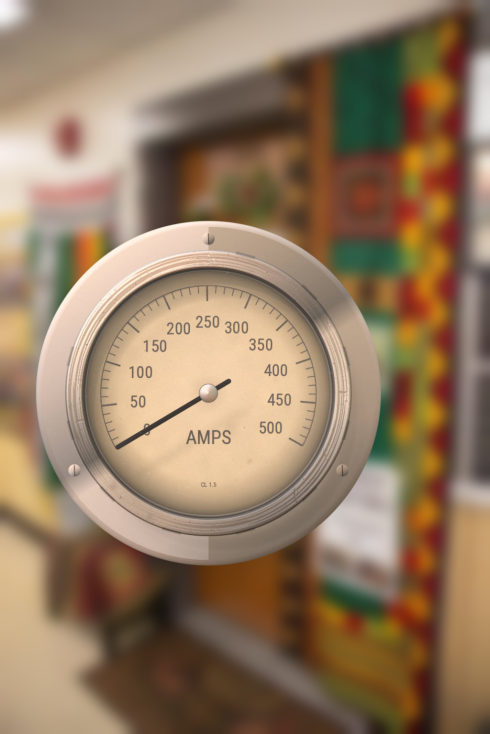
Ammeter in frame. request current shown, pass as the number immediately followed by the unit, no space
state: 0A
